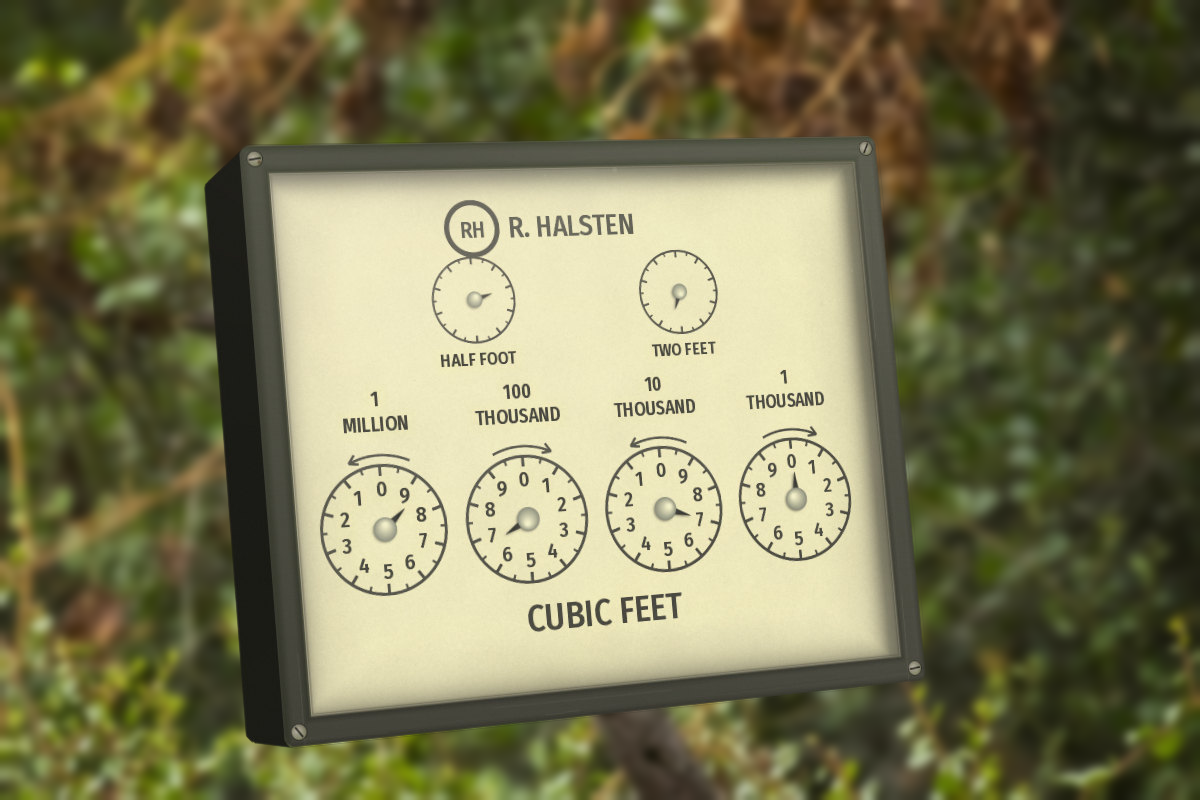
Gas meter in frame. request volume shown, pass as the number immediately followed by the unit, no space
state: 867000ft³
